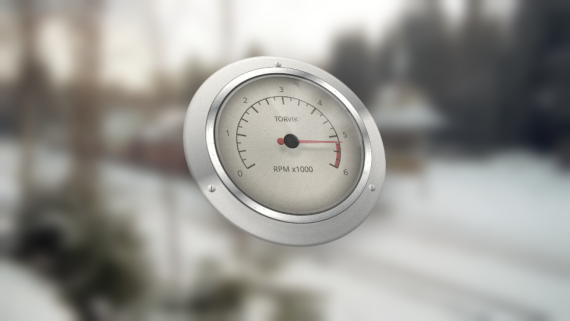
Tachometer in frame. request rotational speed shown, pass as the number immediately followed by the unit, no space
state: 5250rpm
